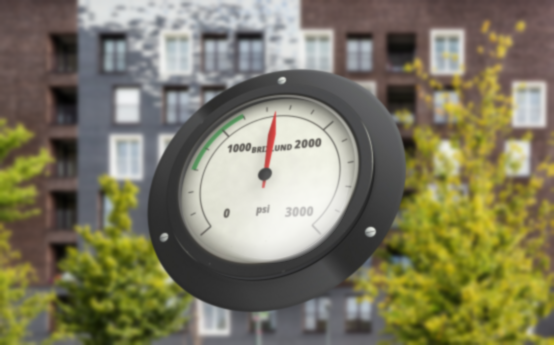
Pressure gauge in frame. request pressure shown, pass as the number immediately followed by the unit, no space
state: 1500psi
